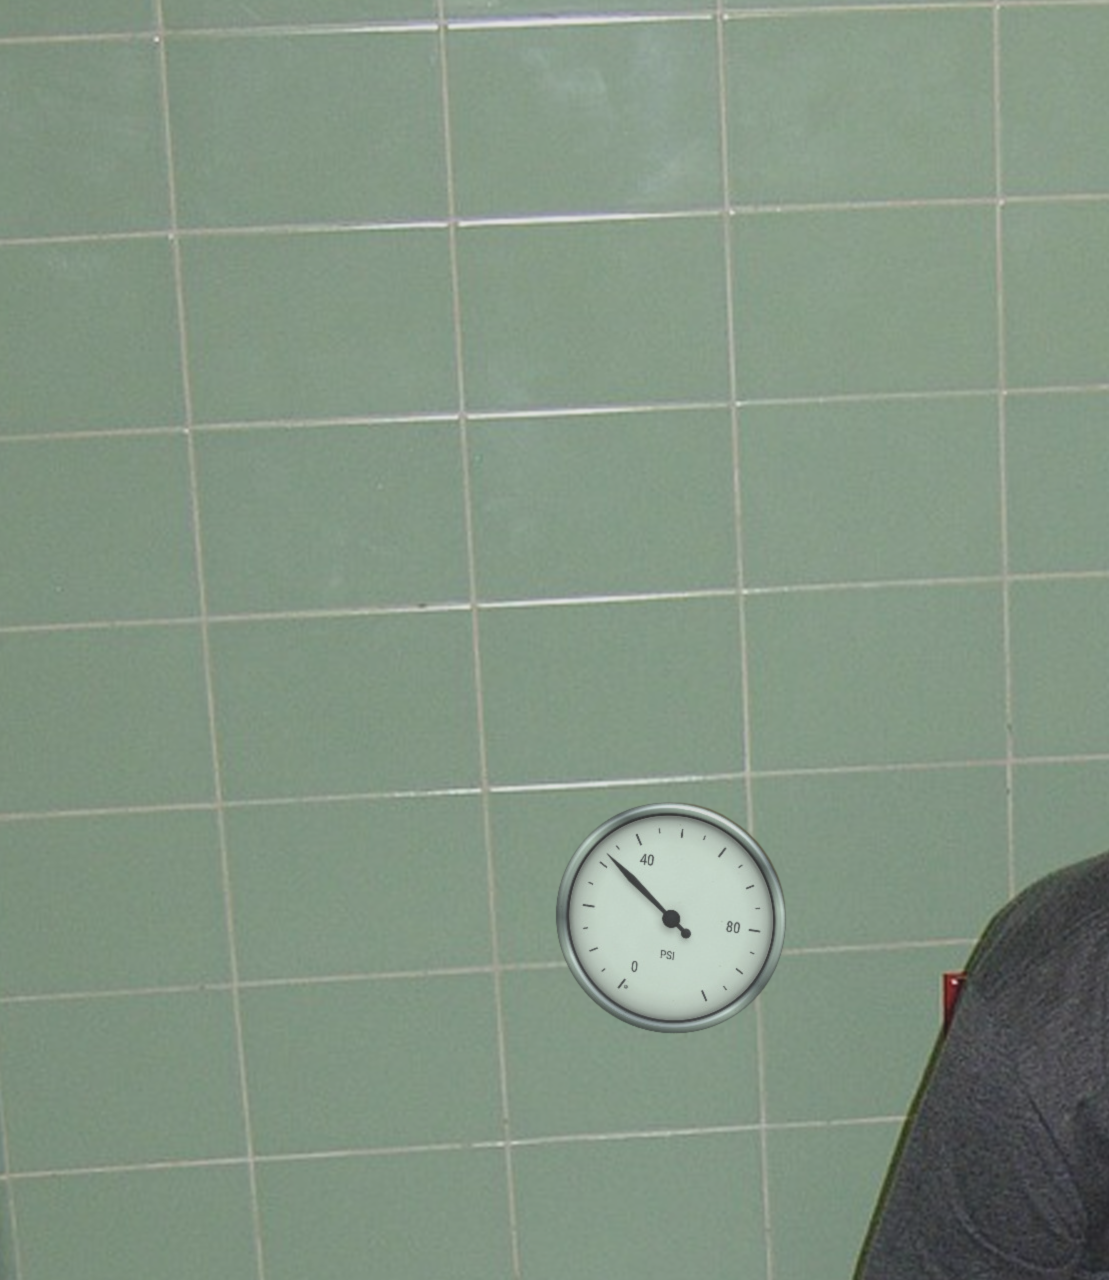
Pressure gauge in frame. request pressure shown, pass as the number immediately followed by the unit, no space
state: 32.5psi
